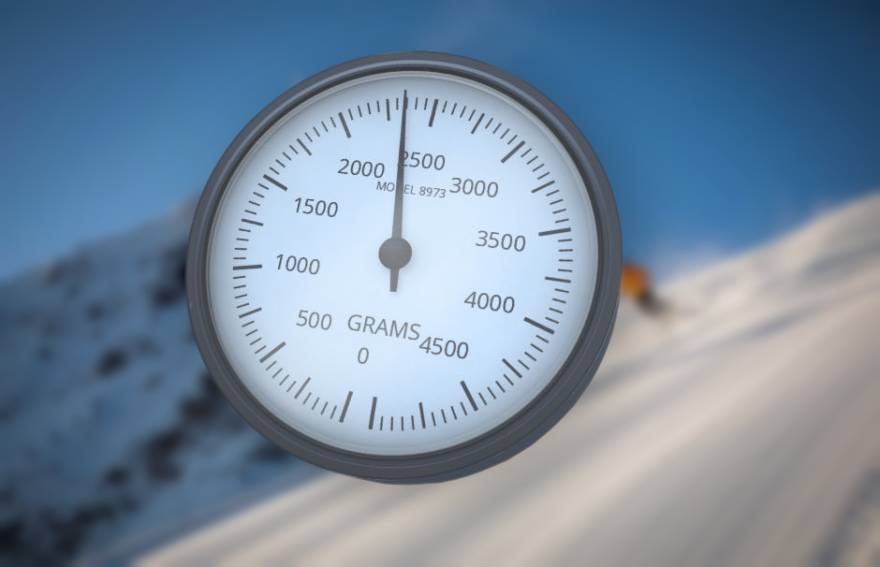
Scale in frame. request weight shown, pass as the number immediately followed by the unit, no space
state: 2350g
